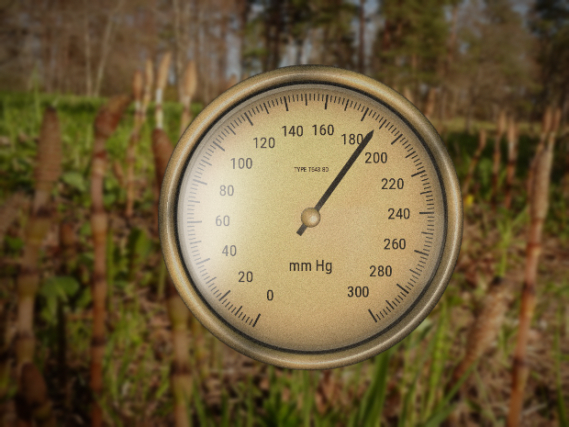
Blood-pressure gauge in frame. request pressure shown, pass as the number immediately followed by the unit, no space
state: 188mmHg
